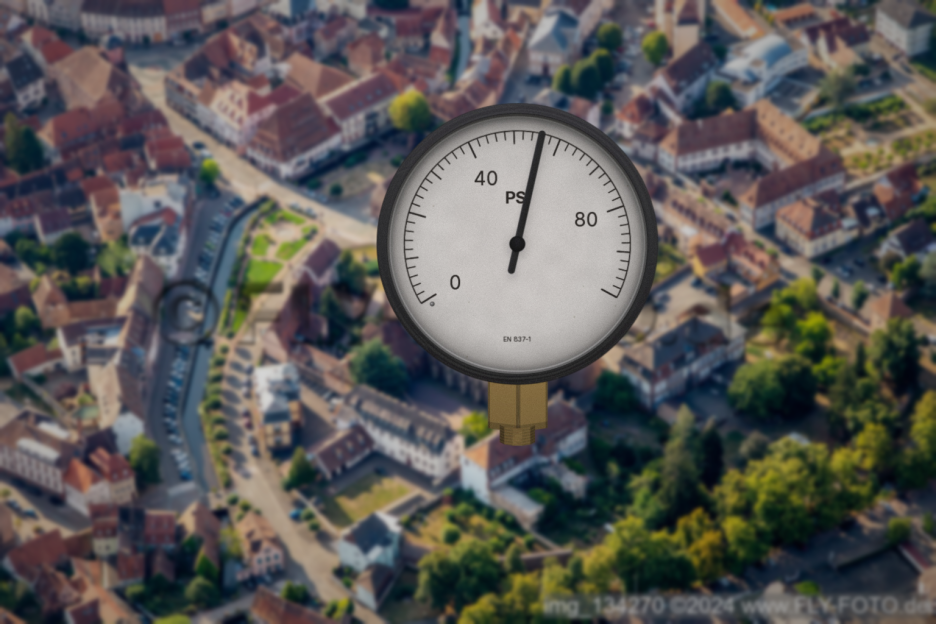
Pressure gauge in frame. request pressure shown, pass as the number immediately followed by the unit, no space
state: 56psi
